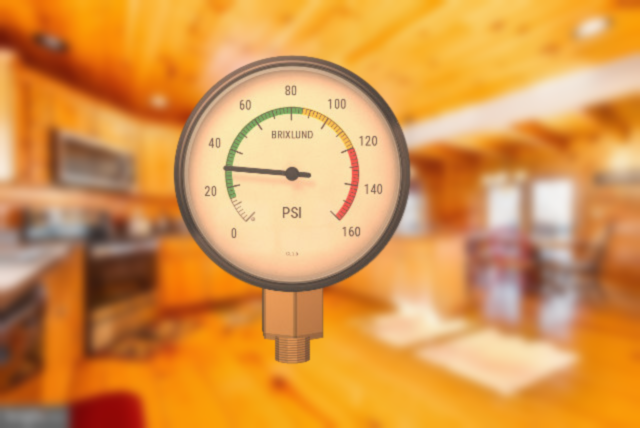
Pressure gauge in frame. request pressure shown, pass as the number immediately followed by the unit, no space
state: 30psi
